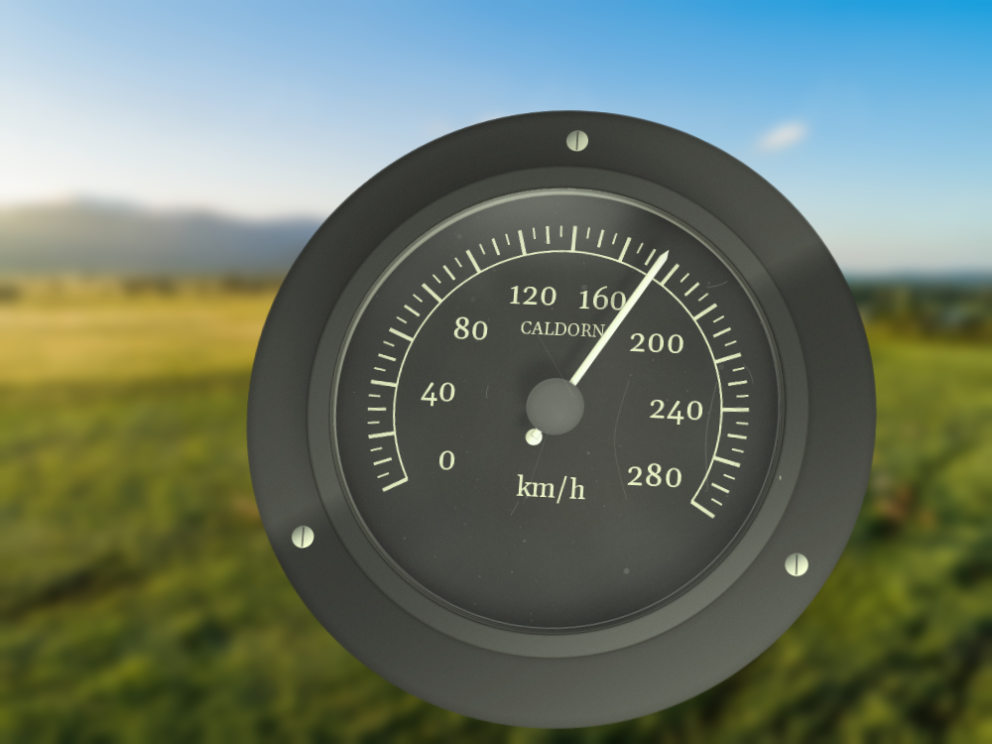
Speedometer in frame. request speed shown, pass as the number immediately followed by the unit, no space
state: 175km/h
